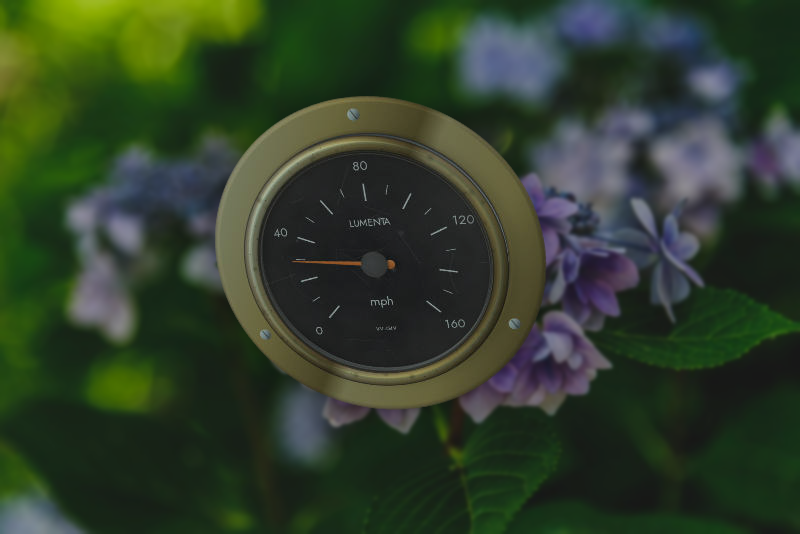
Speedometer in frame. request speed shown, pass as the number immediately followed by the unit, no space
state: 30mph
